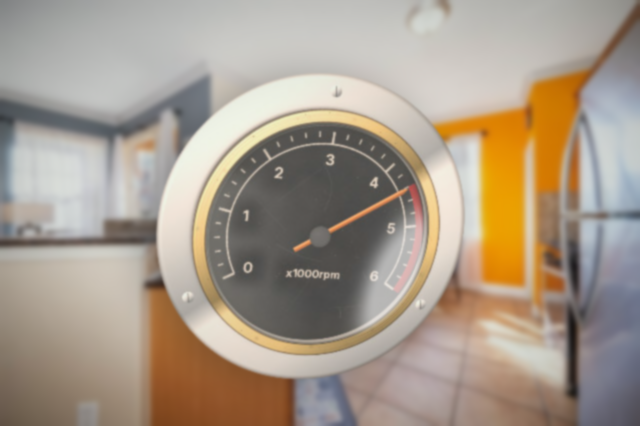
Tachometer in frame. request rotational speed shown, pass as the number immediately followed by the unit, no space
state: 4400rpm
